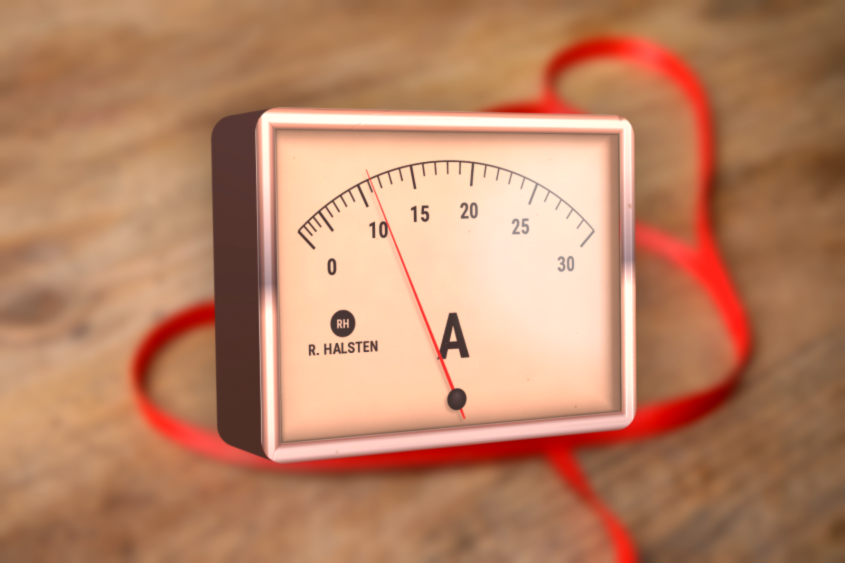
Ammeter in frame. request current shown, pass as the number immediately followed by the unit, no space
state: 11A
